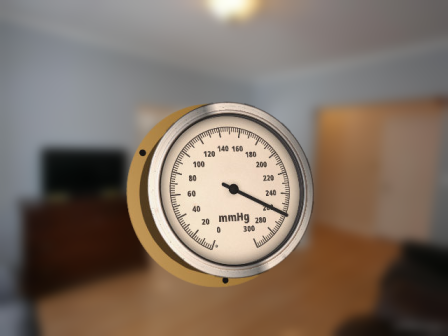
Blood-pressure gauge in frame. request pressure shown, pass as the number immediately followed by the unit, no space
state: 260mmHg
